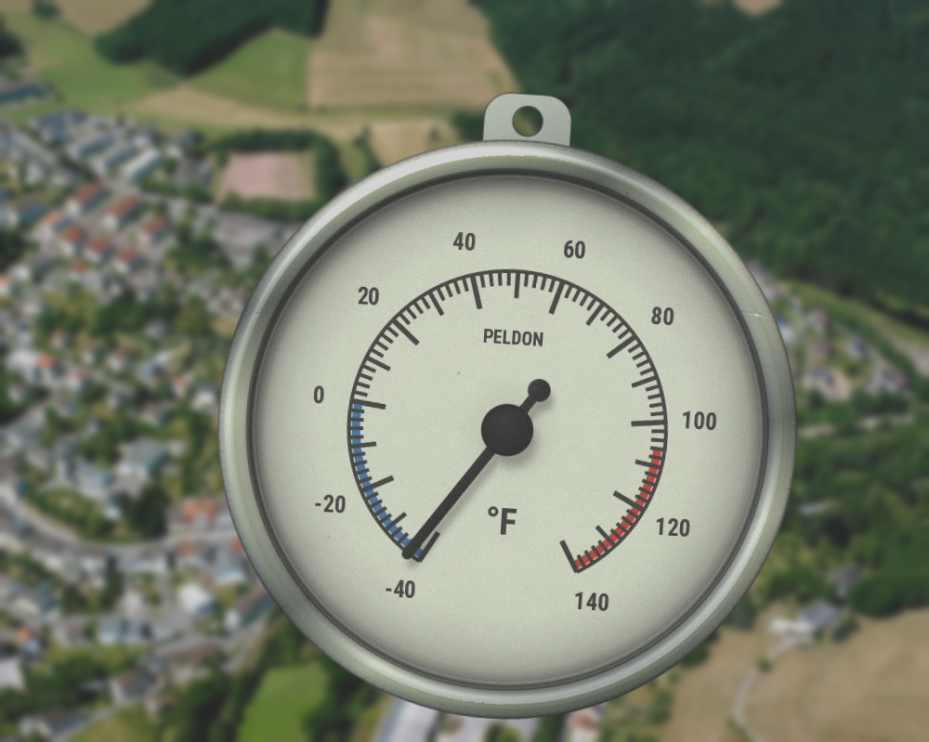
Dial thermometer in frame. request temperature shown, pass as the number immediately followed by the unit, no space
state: -37°F
